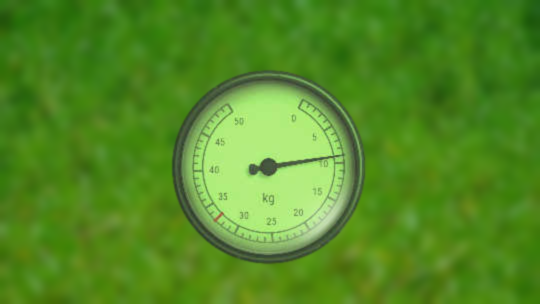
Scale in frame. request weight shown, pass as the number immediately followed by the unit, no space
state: 9kg
